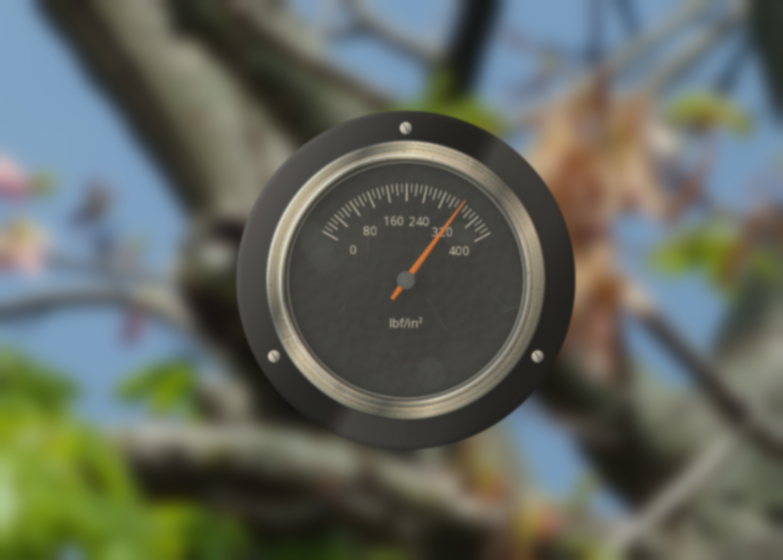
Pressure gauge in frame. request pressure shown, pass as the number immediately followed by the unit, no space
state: 320psi
